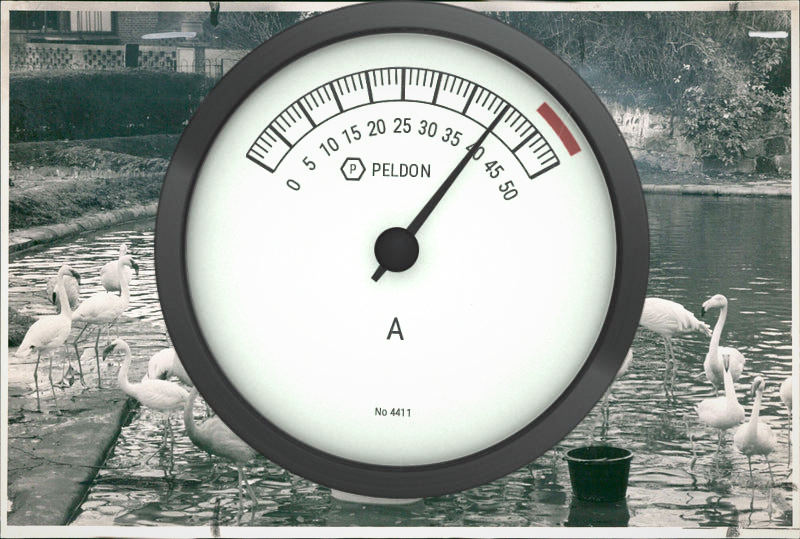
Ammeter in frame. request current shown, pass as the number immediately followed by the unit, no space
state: 40A
